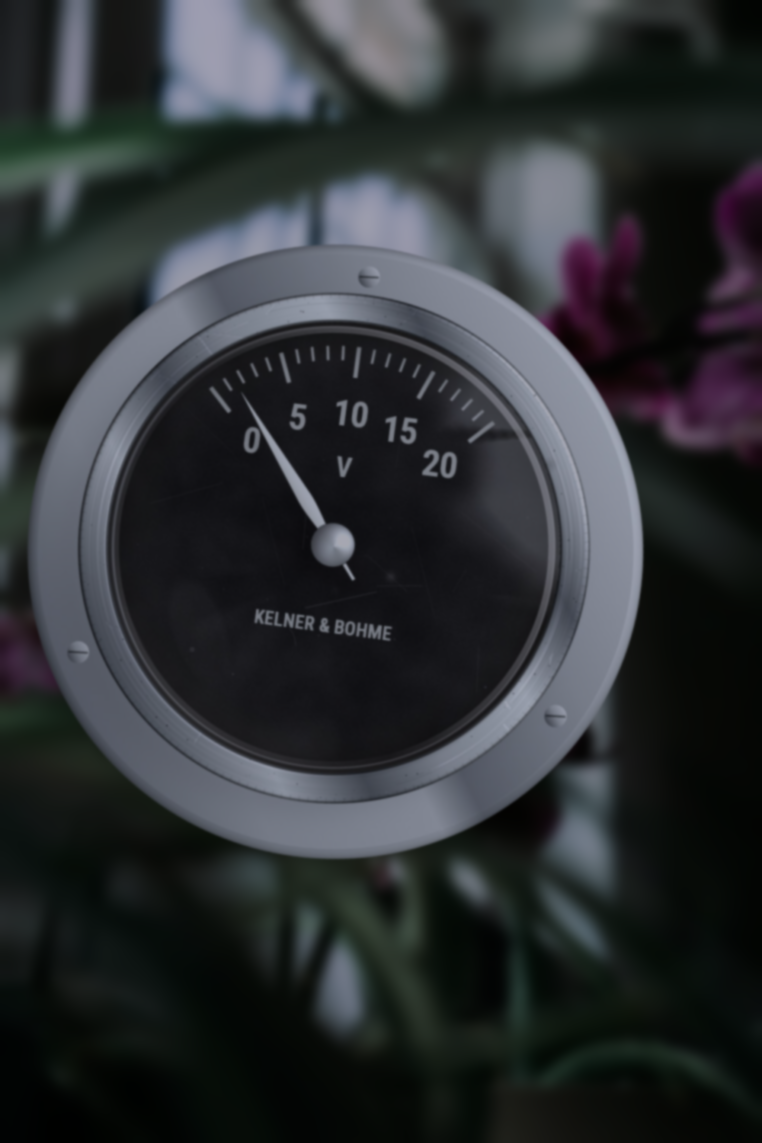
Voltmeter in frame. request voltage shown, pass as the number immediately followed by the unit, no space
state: 1.5V
